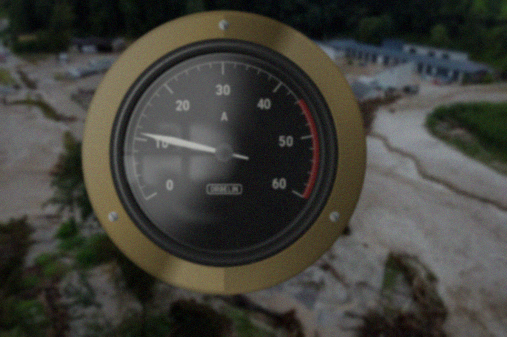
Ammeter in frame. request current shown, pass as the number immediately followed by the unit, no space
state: 11A
